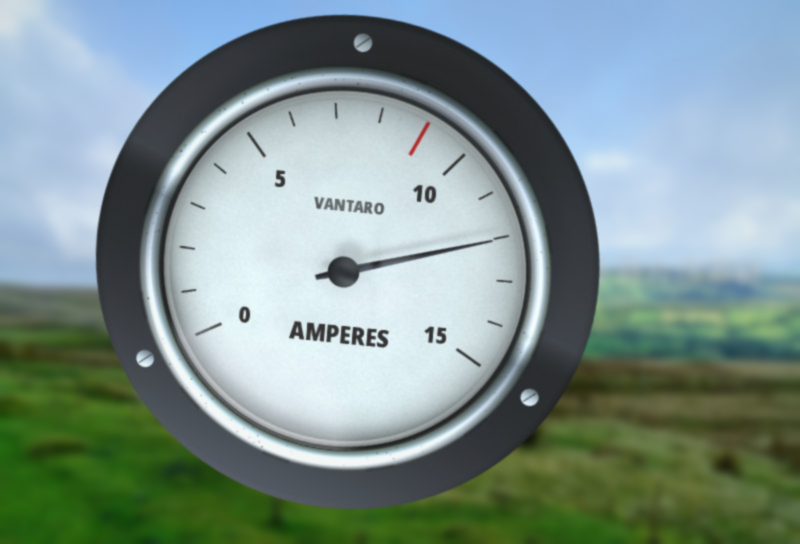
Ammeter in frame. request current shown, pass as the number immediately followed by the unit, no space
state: 12A
